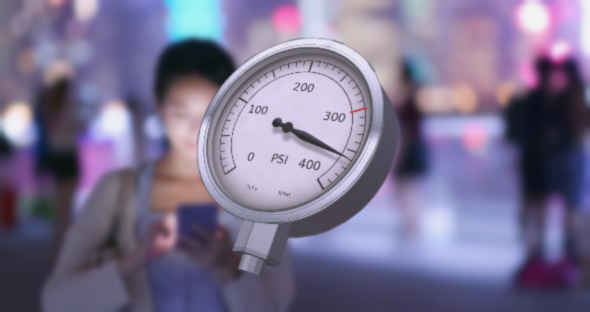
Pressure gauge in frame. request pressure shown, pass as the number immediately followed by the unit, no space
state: 360psi
